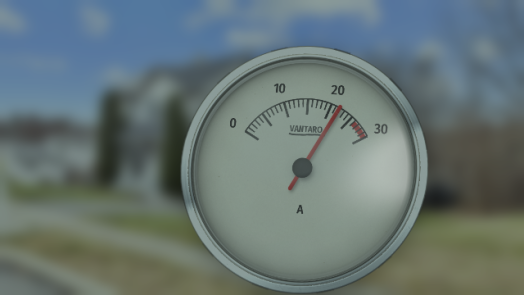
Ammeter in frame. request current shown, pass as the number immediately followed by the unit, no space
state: 22A
